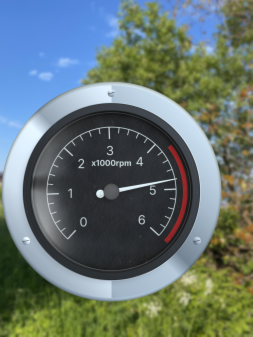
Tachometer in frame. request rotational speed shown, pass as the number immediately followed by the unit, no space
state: 4800rpm
